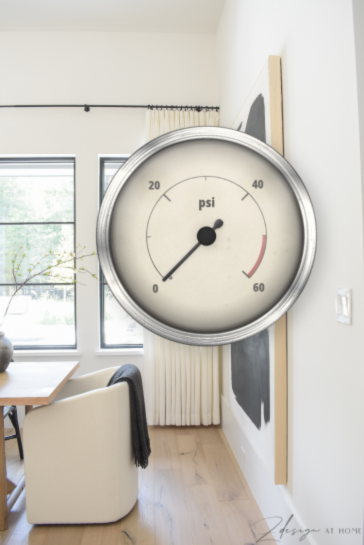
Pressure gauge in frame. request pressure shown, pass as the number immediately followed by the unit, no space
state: 0psi
